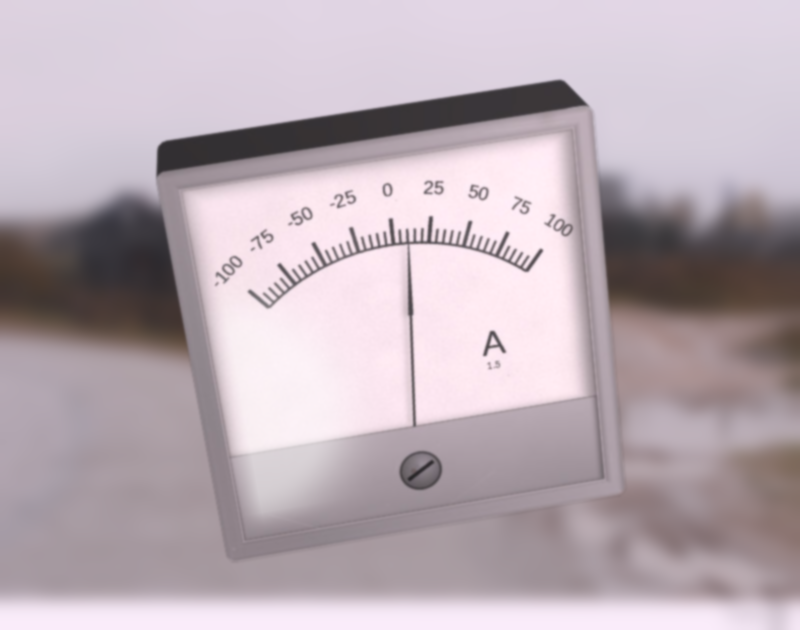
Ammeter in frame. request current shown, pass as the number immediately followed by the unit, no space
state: 10A
